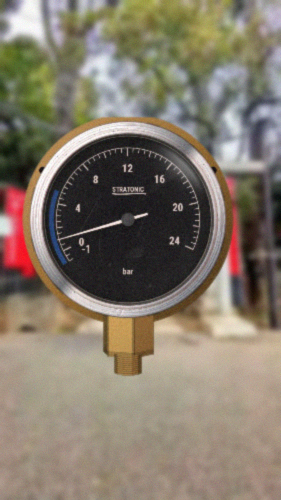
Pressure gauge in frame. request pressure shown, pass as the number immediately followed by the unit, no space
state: 1bar
